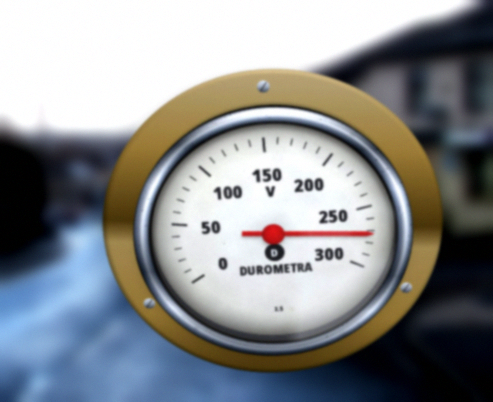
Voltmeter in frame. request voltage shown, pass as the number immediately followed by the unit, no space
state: 270V
